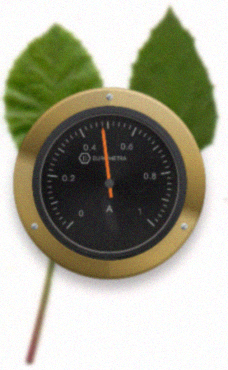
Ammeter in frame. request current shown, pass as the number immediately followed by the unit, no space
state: 0.48A
